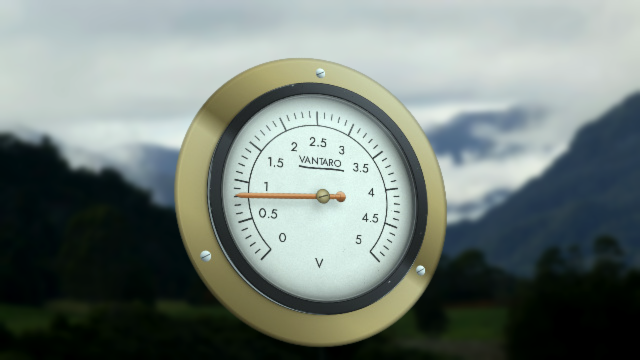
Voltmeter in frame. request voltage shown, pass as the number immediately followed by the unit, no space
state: 0.8V
